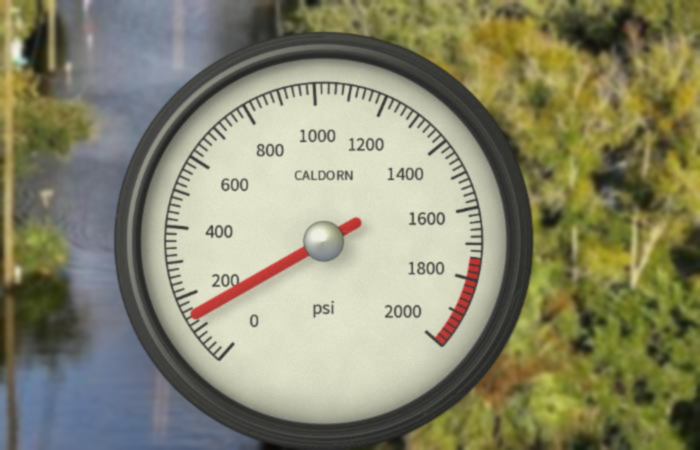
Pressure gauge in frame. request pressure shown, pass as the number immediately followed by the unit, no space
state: 140psi
